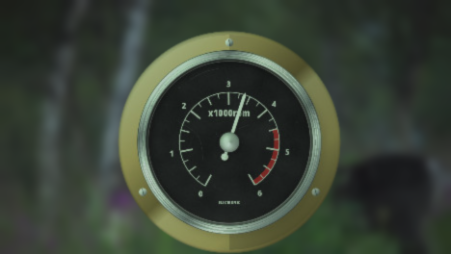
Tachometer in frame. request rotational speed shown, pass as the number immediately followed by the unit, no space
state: 3375rpm
